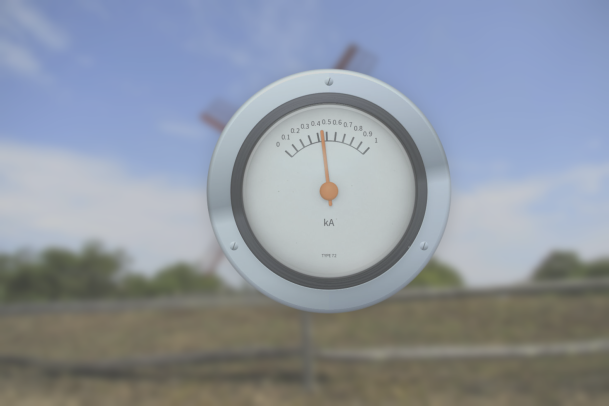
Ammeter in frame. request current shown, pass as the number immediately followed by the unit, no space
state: 0.45kA
